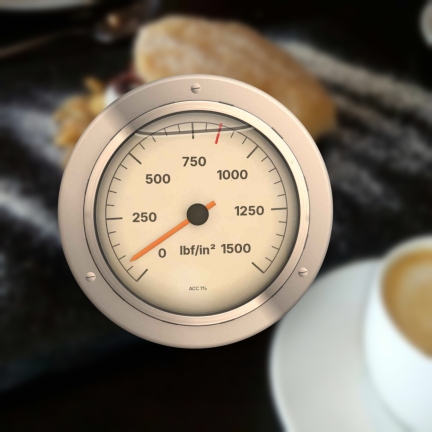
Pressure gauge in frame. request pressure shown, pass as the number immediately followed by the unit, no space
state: 75psi
